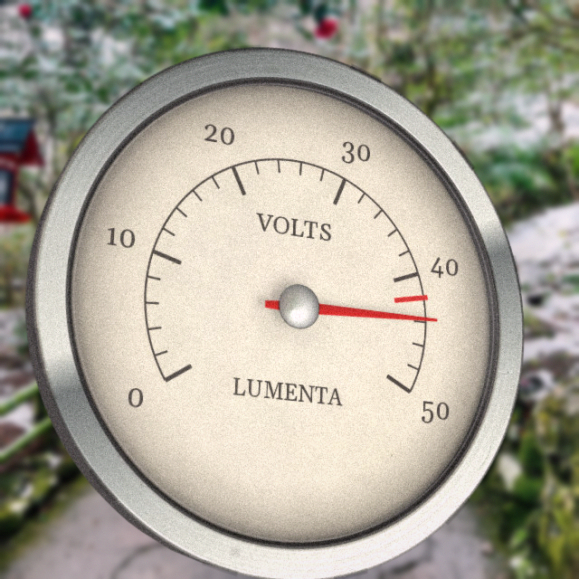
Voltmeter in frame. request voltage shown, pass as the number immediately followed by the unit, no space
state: 44V
